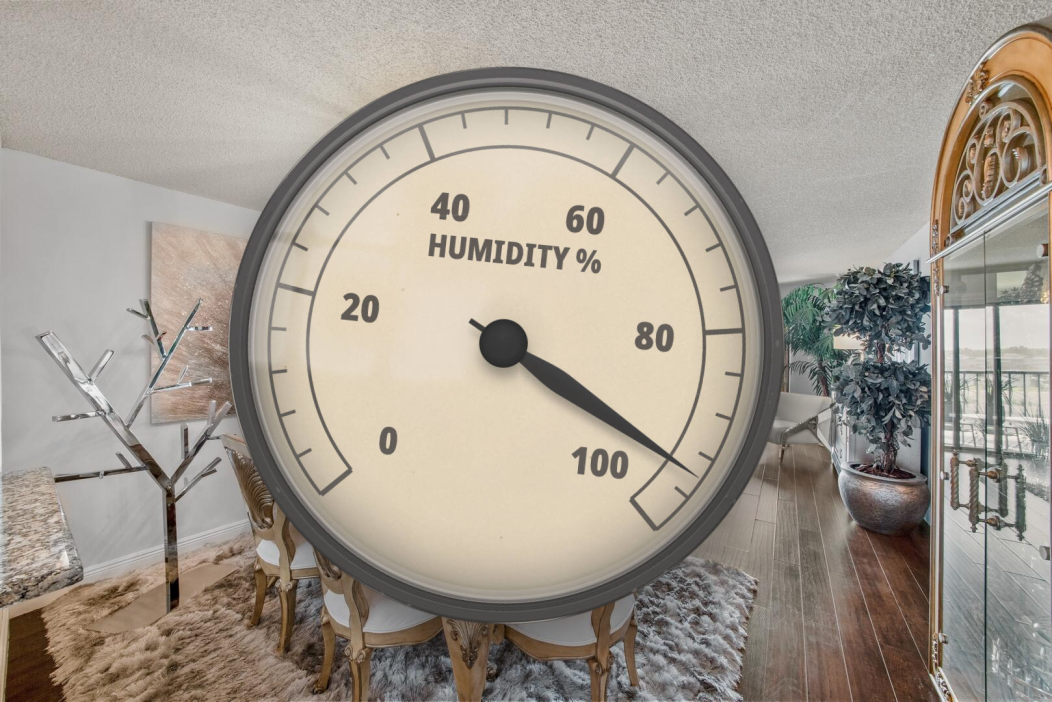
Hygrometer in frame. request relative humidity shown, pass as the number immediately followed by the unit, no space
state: 94%
